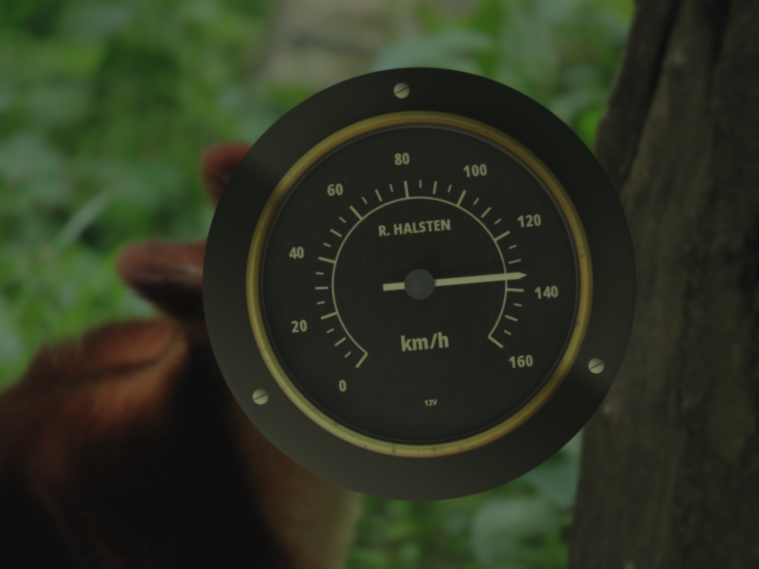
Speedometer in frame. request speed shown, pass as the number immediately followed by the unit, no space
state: 135km/h
